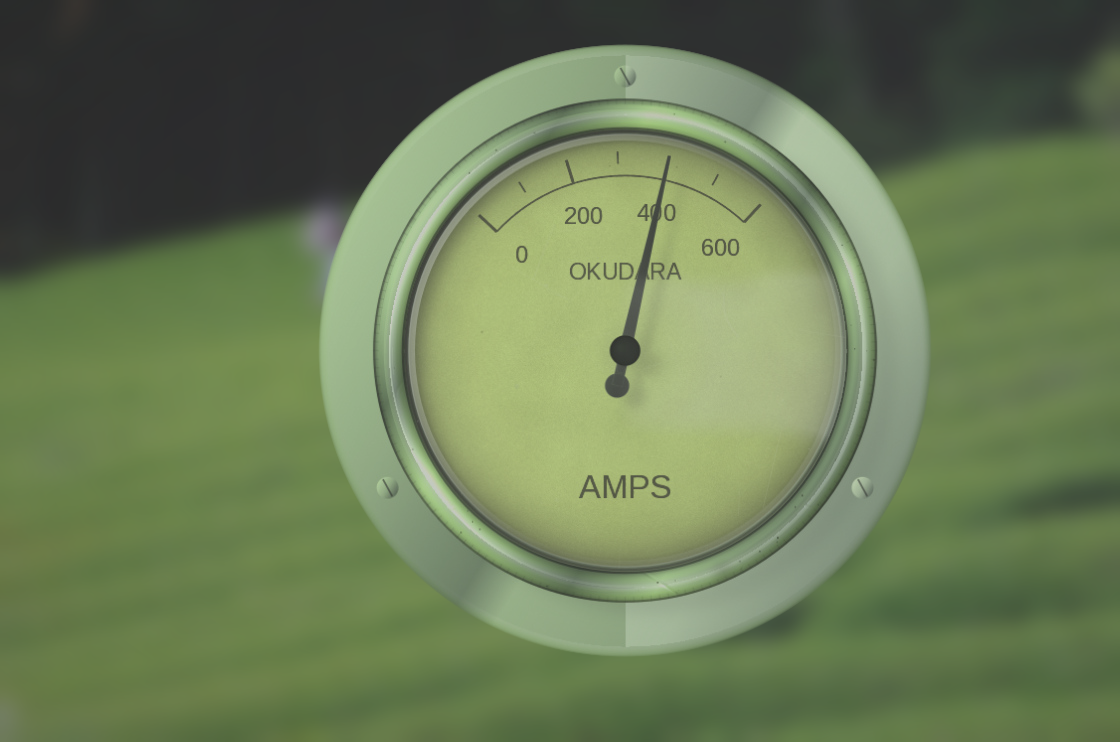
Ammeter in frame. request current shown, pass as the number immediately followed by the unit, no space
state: 400A
